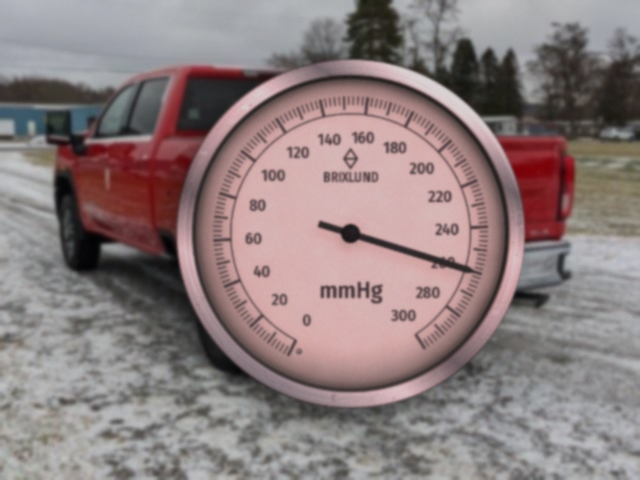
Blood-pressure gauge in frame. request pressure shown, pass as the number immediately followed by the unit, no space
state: 260mmHg
